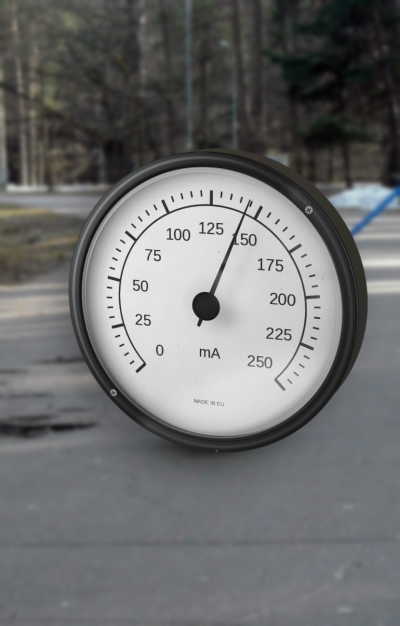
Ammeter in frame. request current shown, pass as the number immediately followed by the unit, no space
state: 145mA
